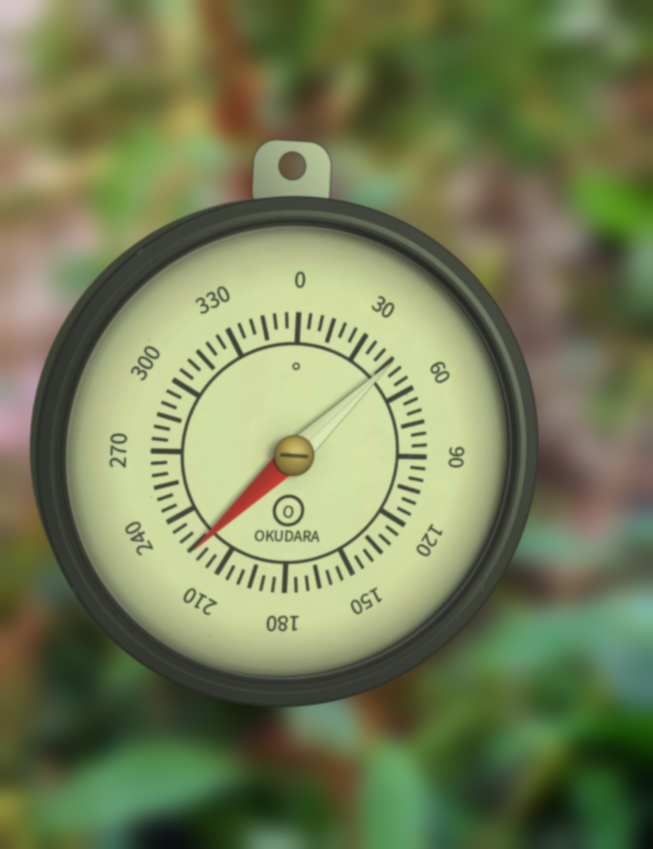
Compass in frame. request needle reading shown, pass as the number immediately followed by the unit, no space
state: 225°
